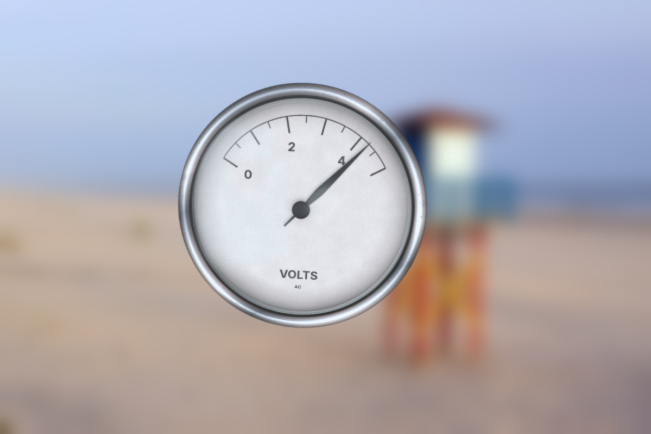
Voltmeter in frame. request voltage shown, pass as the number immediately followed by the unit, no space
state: 4.25V
